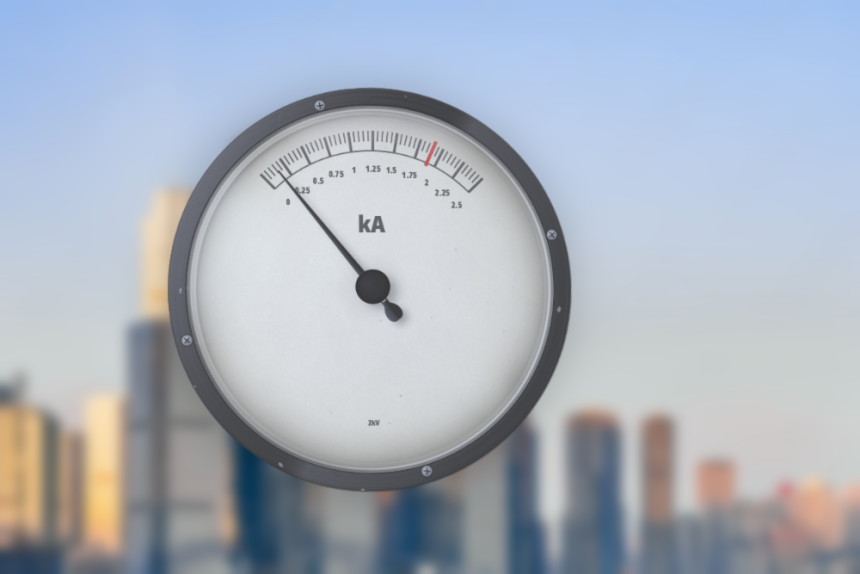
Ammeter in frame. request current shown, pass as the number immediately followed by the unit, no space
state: 0.15kA
